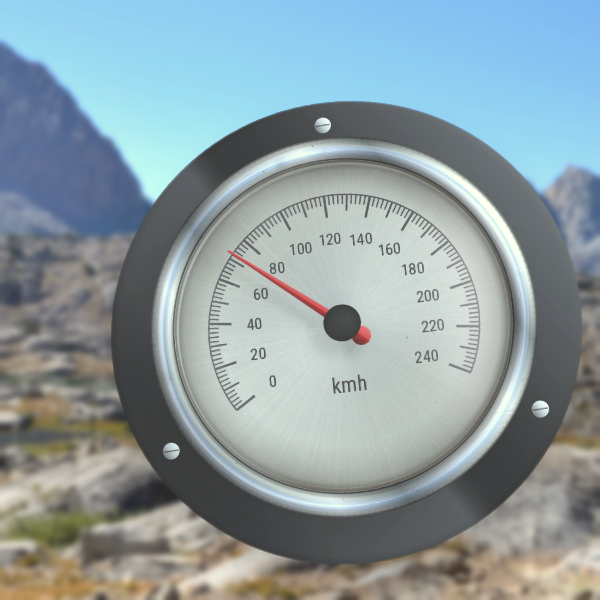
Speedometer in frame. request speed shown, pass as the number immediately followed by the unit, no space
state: 72km/h
